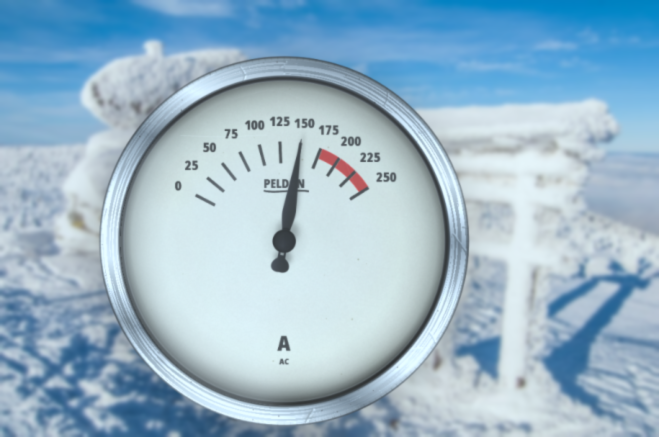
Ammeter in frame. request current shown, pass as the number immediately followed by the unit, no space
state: 150A
